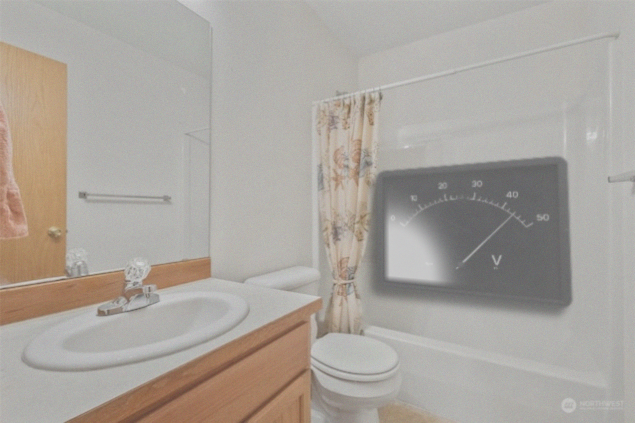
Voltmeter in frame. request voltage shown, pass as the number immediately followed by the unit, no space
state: 44V
